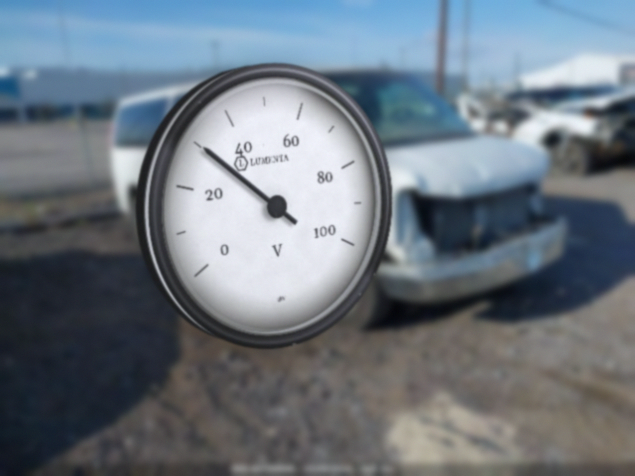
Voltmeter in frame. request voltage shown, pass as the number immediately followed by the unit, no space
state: 30V
